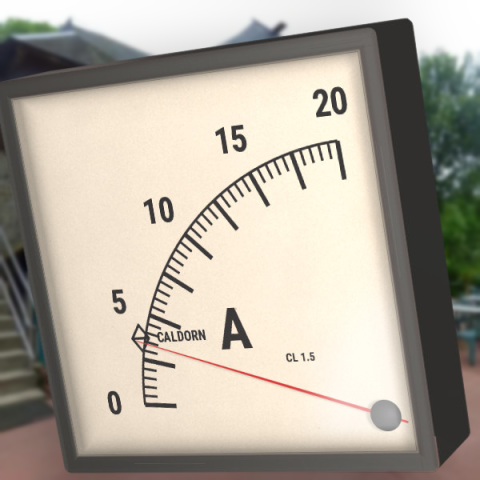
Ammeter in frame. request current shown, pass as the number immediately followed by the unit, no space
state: 3.5A
